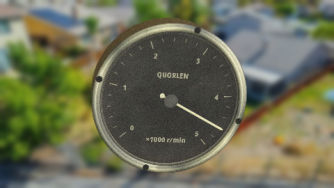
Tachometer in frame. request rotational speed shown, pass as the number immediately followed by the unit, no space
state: 4600rpm
